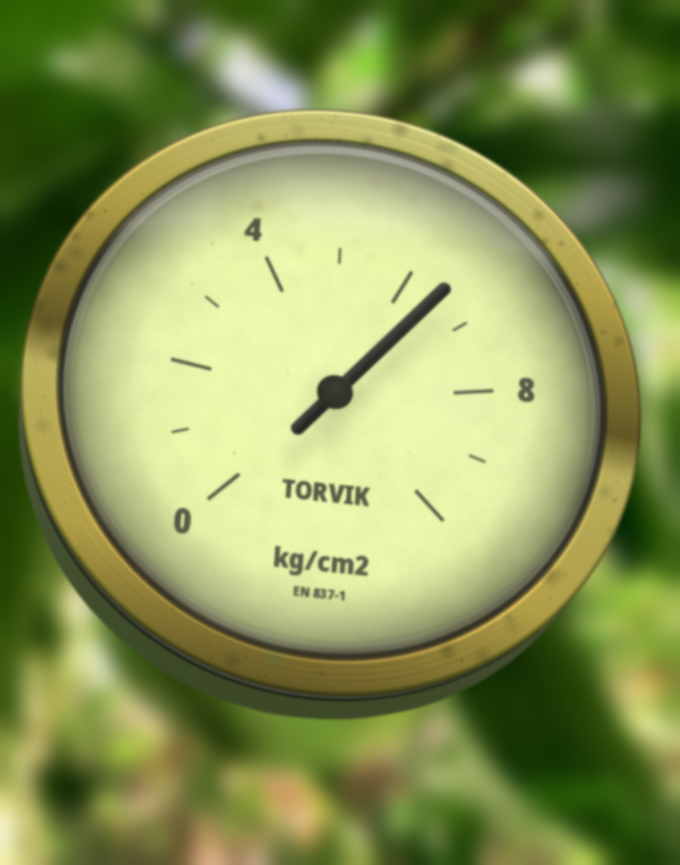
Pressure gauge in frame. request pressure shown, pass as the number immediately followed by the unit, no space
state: 6.5kg/cm²
